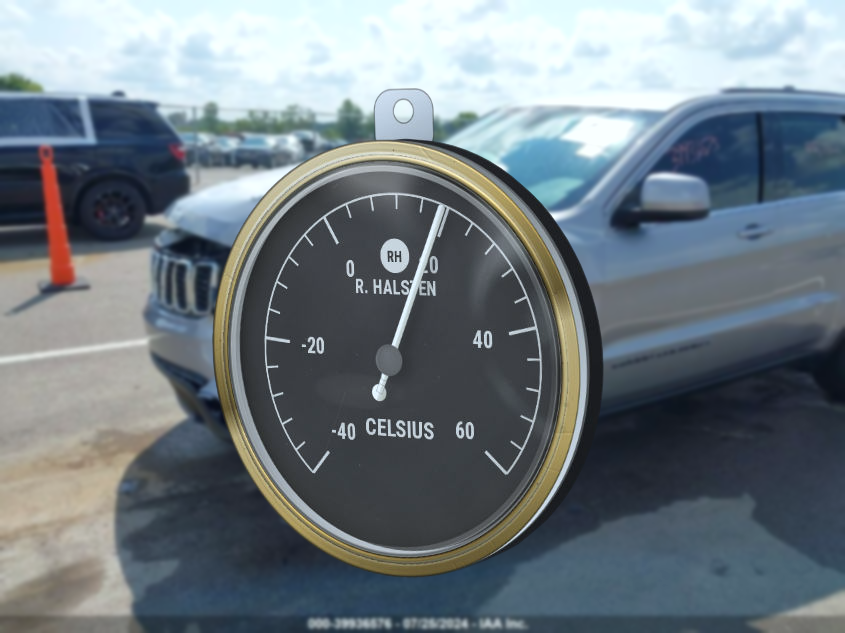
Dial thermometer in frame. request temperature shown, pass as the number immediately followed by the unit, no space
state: 20°C
